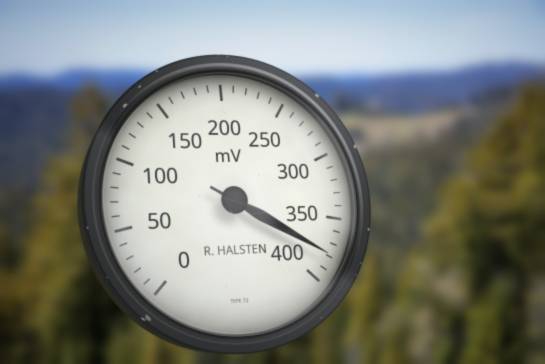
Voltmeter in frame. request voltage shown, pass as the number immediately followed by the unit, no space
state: 380mV
